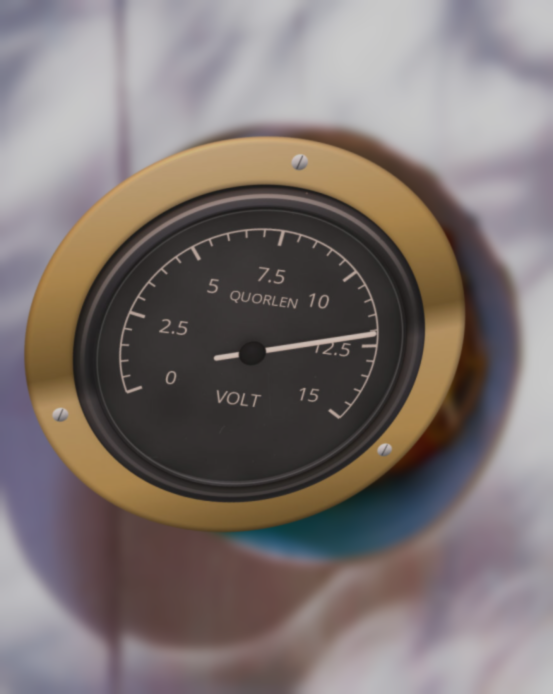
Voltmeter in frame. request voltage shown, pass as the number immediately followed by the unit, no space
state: 12V
